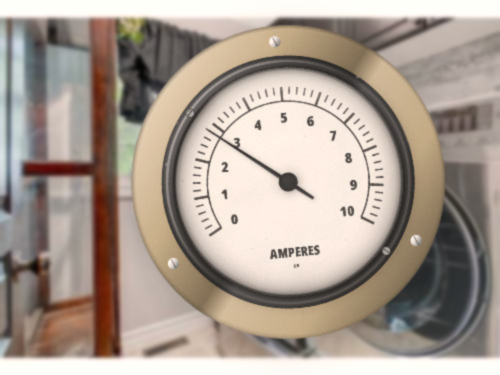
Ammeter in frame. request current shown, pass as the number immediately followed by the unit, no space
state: 2.8A
